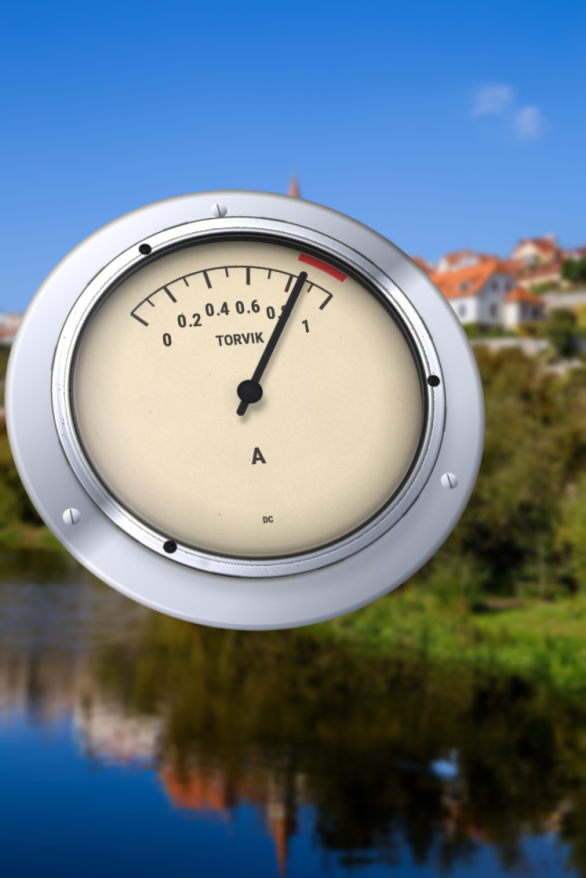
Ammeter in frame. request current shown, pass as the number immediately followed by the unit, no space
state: 0.85A
